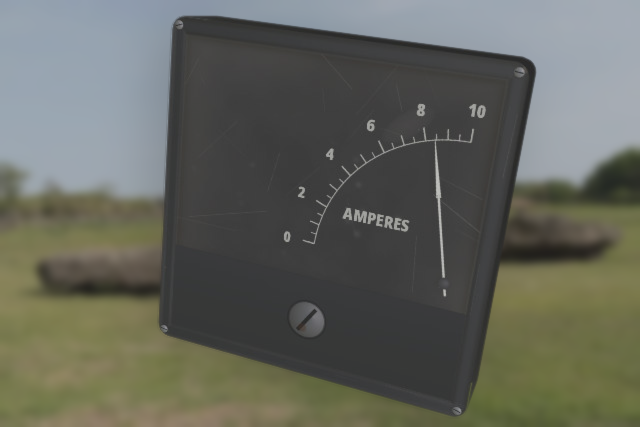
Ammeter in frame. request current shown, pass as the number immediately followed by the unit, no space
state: 8.5A
